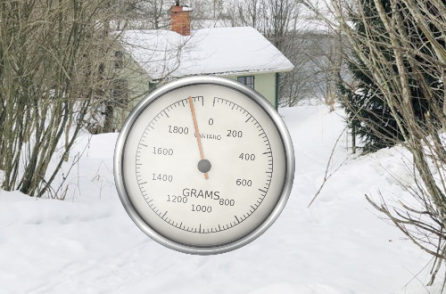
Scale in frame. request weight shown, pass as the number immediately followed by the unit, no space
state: 1940g
